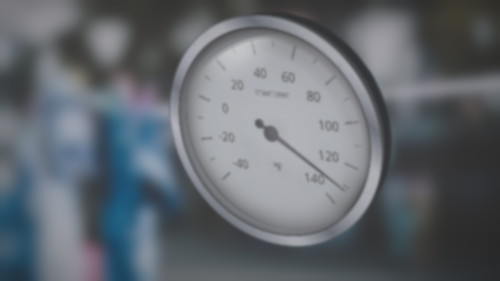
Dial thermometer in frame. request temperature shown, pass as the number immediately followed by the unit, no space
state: 130°F
